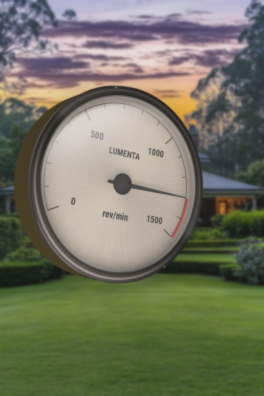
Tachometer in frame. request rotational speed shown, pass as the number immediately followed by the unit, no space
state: 1300rpm
